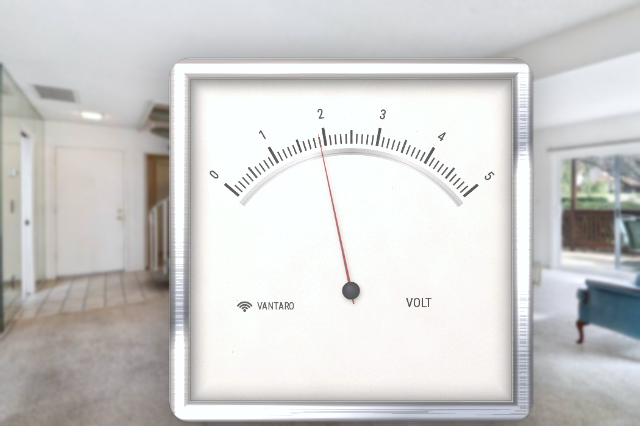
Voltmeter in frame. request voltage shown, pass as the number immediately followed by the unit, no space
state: 1.9V
